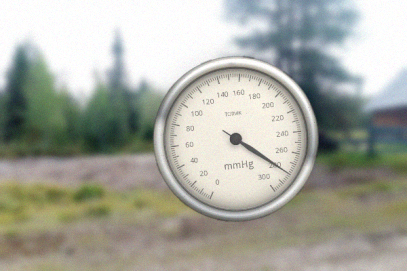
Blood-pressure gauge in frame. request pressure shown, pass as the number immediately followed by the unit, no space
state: 280mmHg
